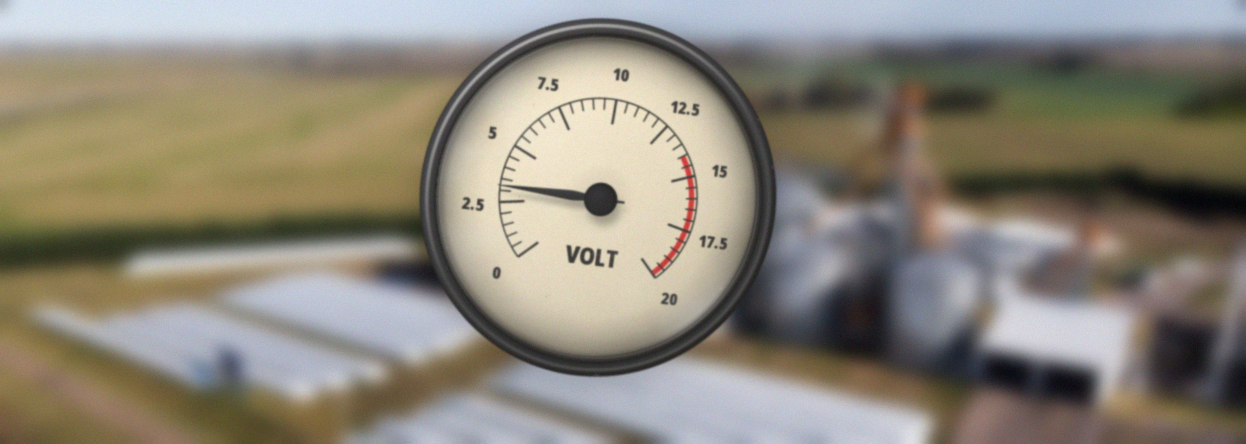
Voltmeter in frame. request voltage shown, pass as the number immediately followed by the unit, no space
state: 3.25V
